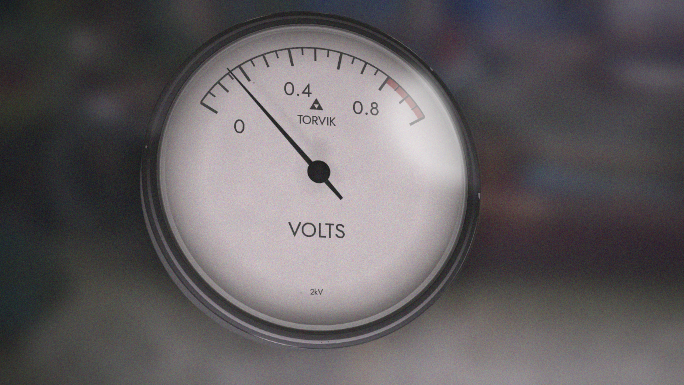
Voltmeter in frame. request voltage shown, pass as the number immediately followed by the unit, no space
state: 0.15V
